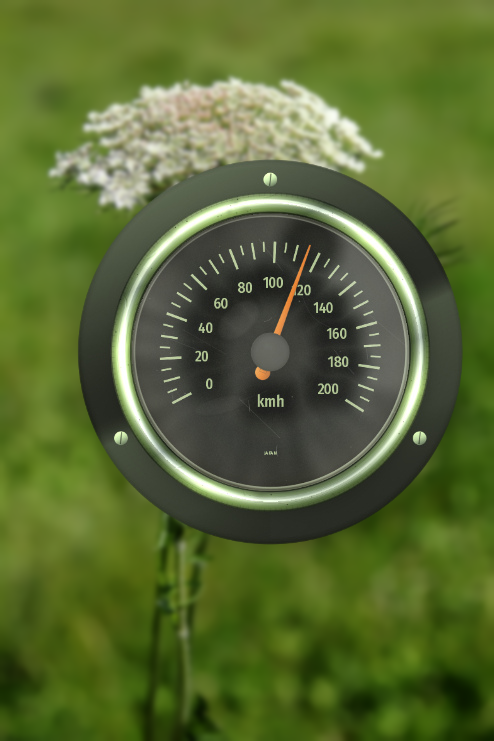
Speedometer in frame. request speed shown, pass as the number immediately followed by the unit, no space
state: 115km/h
